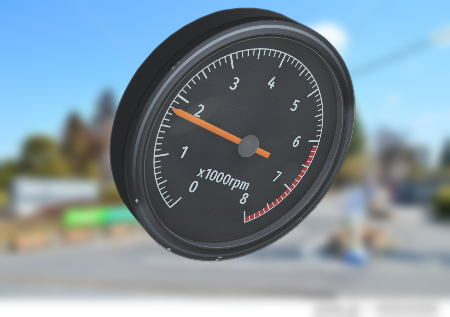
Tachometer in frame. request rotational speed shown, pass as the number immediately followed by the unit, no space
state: 1800rpm
